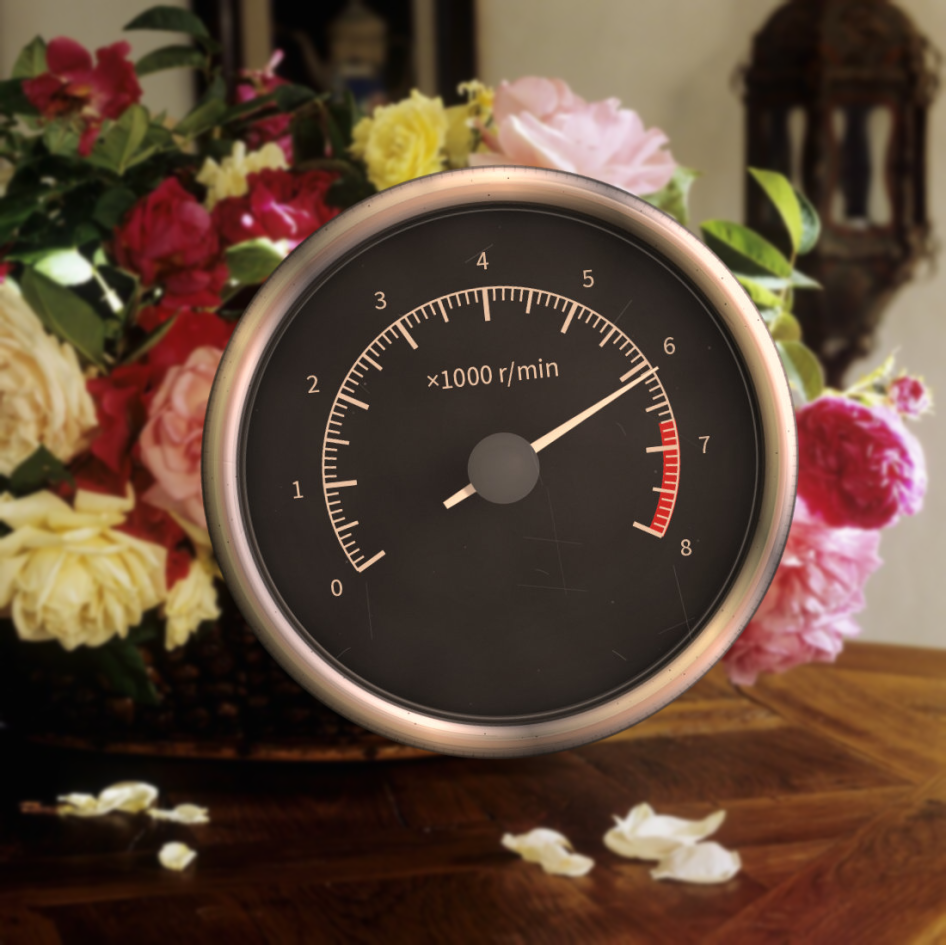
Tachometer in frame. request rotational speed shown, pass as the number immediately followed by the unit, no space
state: 6100rpm
